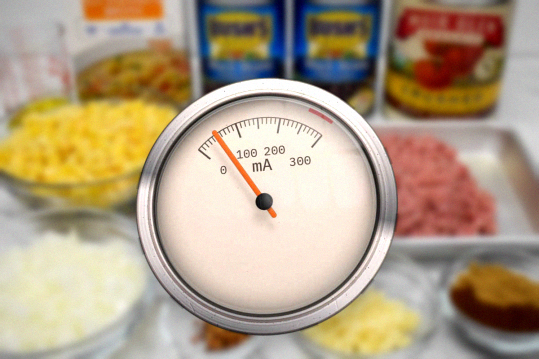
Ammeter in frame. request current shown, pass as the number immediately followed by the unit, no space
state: 50mA
